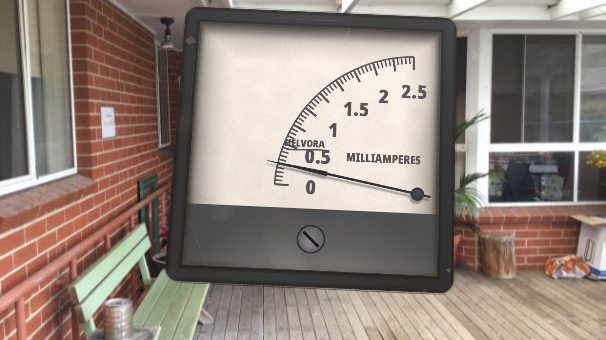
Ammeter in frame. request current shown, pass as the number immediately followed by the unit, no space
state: 0.25mA
